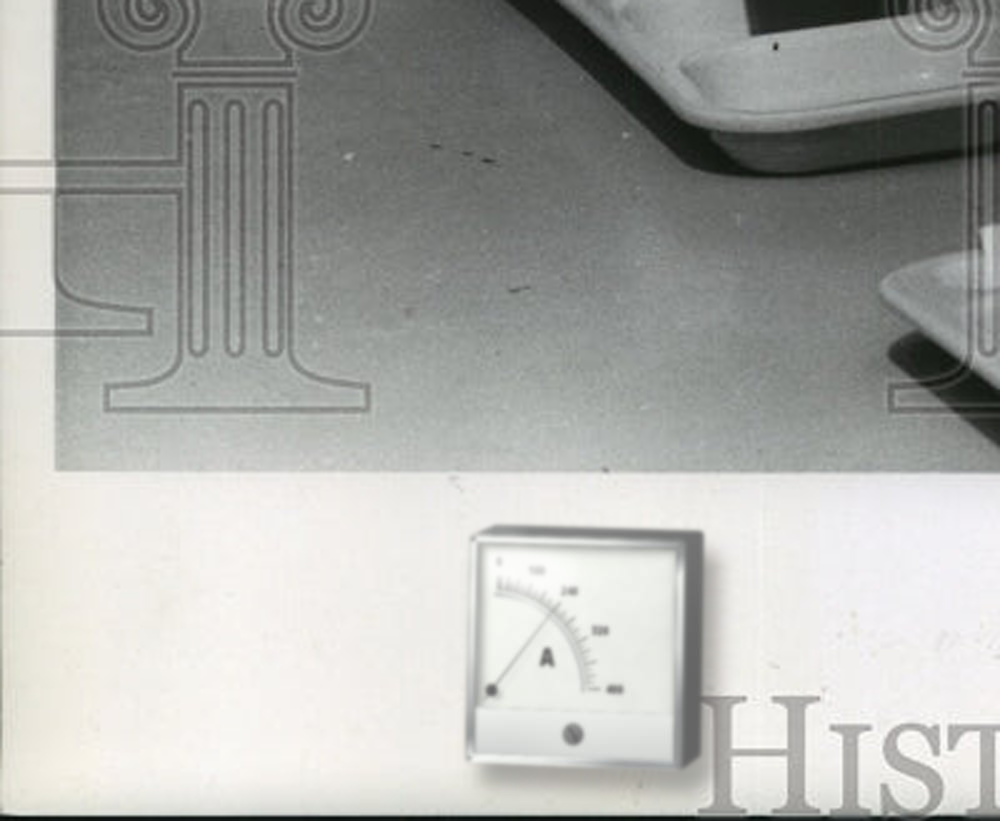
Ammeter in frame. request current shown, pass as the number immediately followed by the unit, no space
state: 240A
